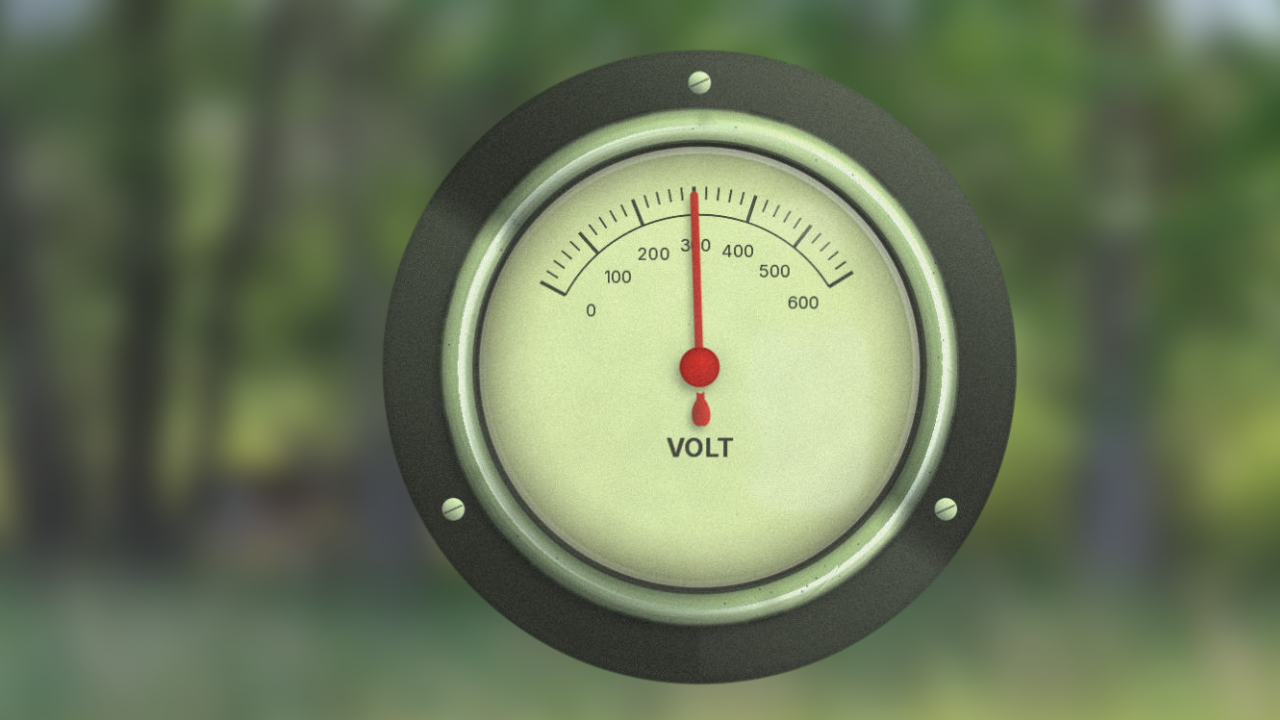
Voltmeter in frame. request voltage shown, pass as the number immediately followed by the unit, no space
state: 300V
